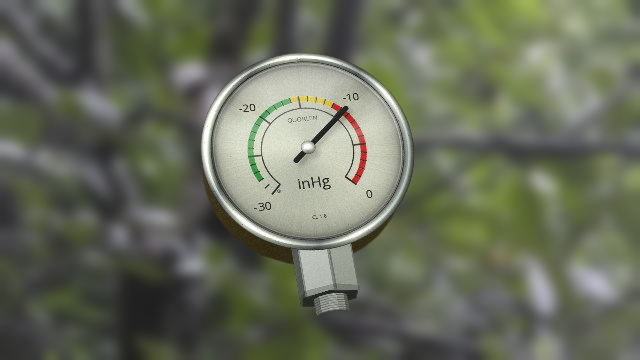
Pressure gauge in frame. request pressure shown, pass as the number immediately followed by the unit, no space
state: -9.5inHg
